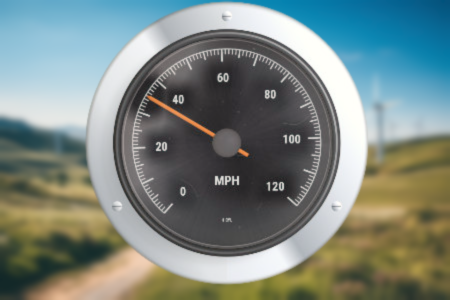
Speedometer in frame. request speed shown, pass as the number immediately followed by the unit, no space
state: 35mph
